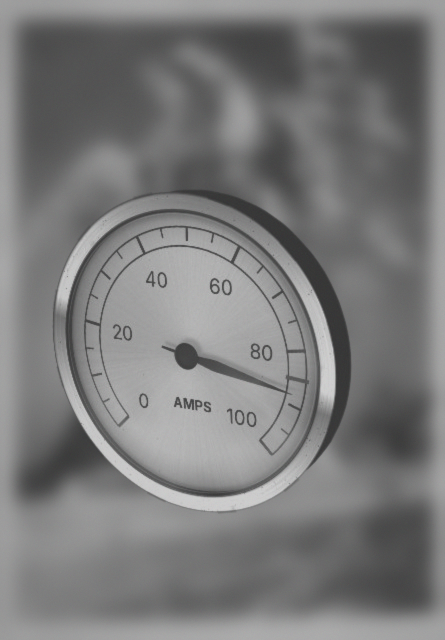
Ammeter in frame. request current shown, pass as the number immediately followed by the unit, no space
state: 87.5A
